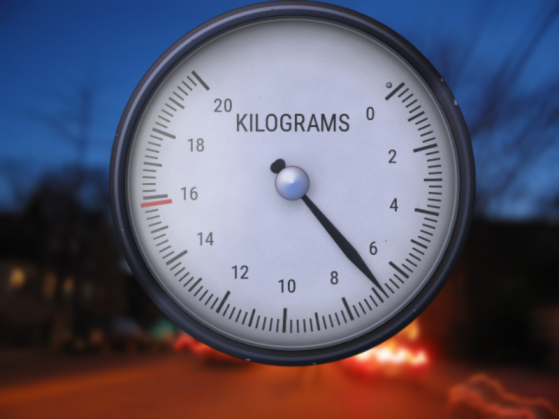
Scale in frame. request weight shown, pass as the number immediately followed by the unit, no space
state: 6.8kg
